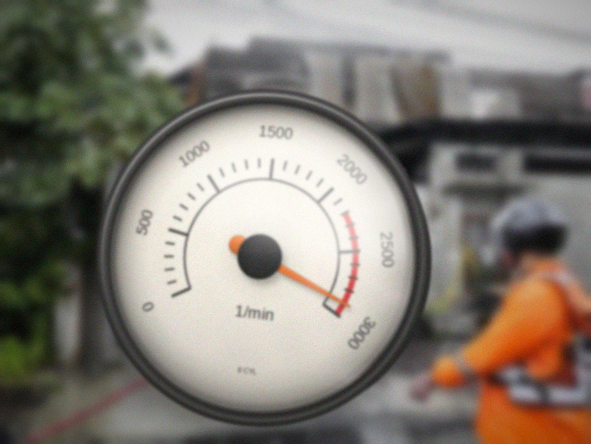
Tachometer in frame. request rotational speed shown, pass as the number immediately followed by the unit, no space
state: 2900rpm
